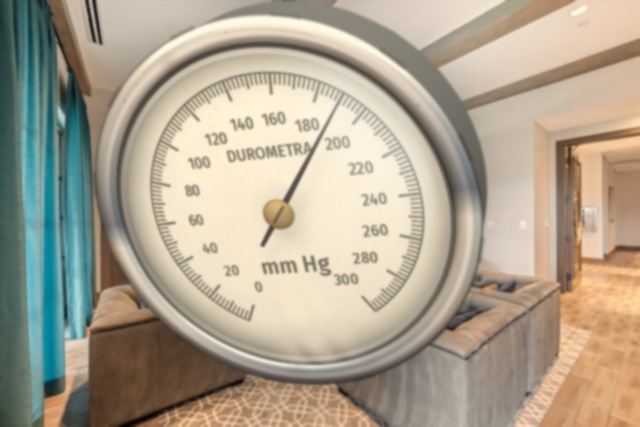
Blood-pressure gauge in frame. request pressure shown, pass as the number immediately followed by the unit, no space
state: 190mmHg
